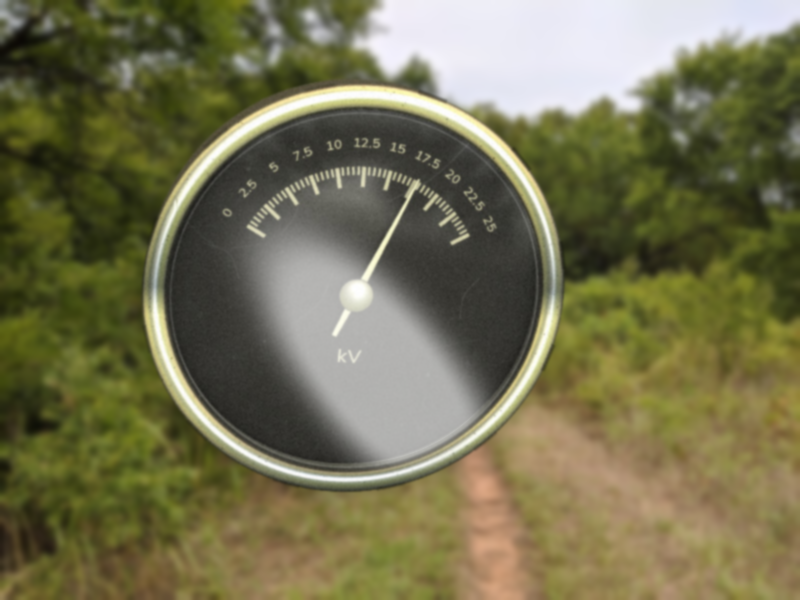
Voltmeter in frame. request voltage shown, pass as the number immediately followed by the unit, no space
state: 17.5kV
